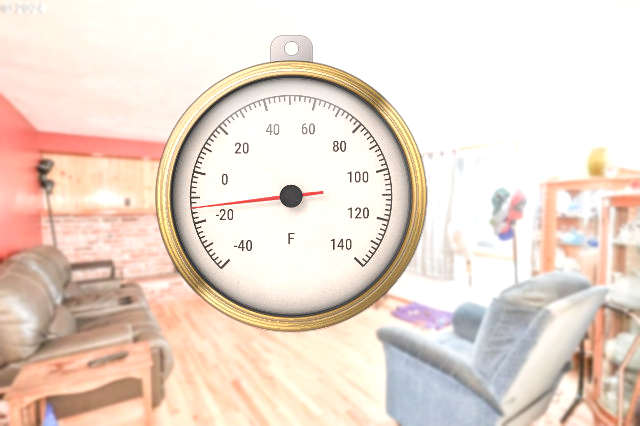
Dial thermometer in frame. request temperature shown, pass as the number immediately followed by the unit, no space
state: -14°F
